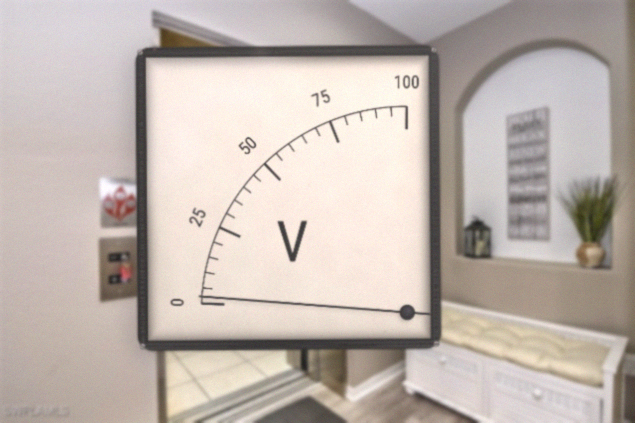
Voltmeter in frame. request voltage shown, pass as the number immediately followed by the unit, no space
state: 2.5V
